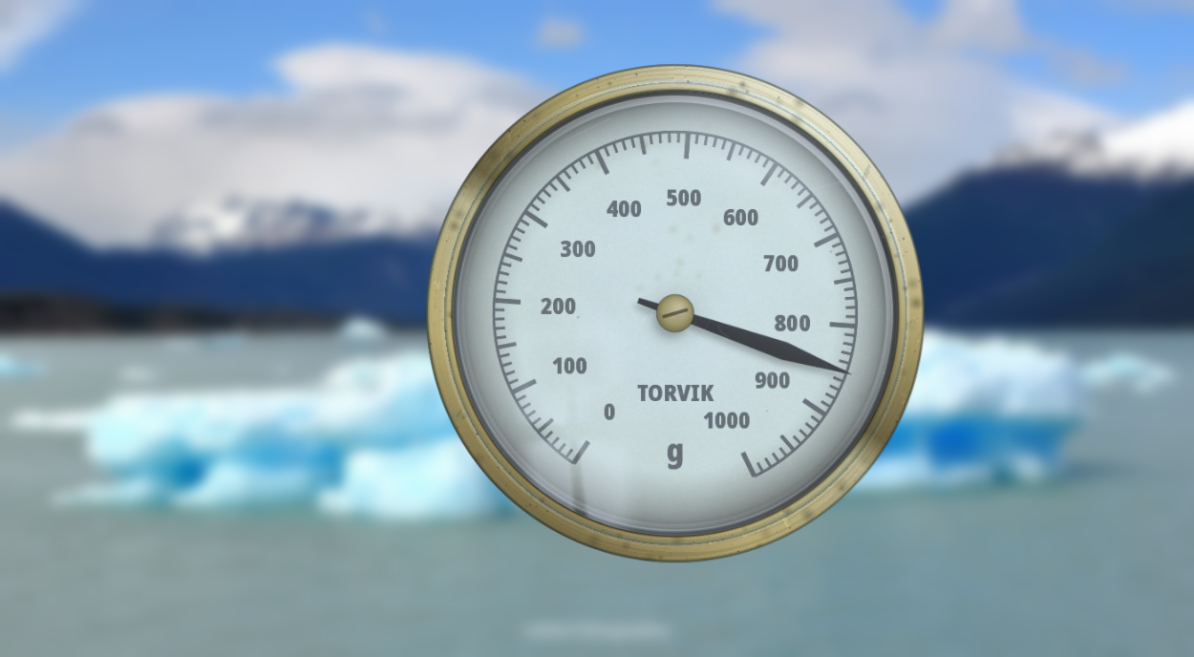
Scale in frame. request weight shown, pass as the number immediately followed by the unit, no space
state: 850g
